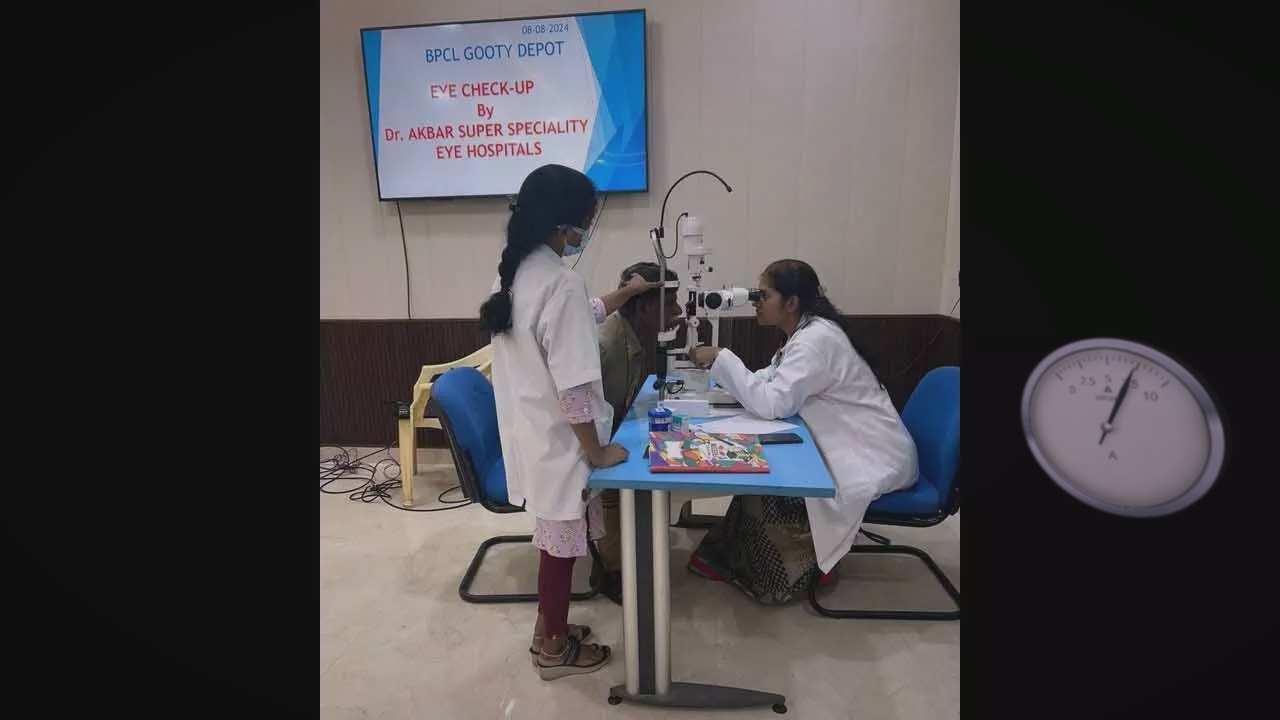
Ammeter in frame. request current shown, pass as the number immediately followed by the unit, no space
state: 7.5A
